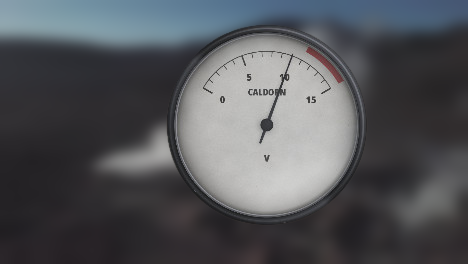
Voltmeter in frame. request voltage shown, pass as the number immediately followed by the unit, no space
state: 10V
